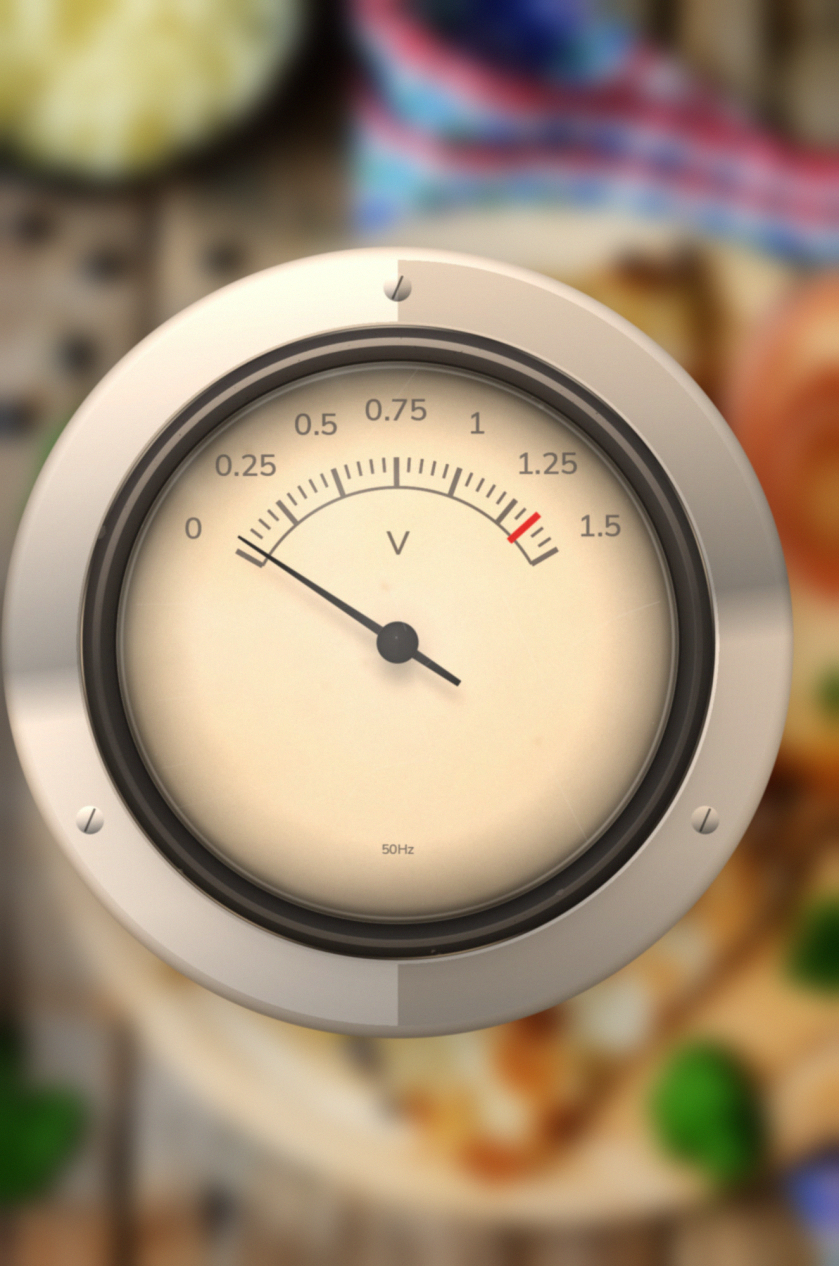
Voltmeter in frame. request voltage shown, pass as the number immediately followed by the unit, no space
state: 0.05V
